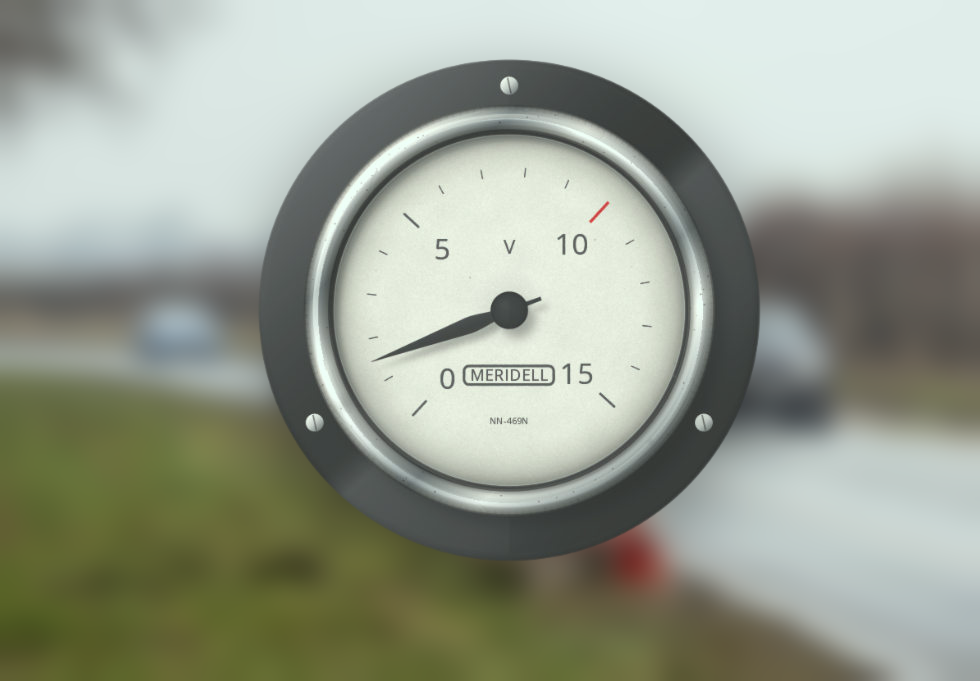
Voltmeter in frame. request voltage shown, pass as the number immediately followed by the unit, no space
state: 1.5V
